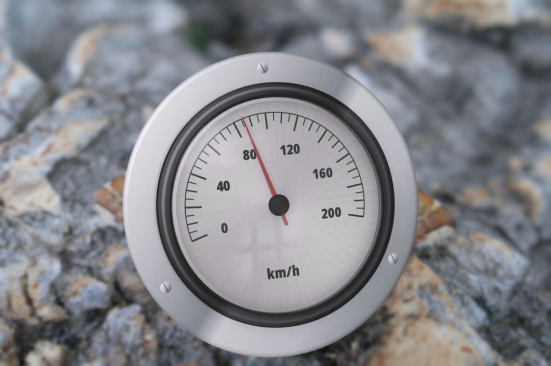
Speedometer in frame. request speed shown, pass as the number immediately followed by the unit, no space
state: 85km/h
